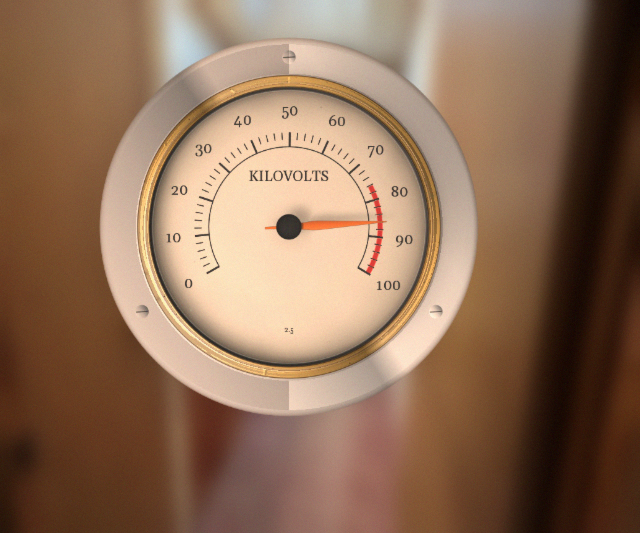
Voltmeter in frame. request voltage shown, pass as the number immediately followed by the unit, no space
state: 86kV
